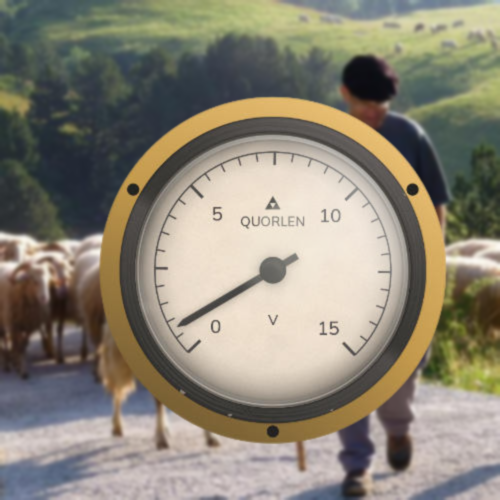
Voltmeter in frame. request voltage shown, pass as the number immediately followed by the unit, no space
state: 0.75V
